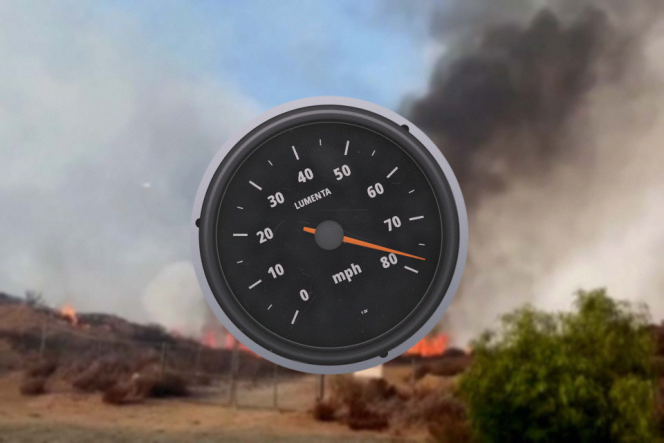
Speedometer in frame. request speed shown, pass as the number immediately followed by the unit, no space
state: 77.5mph
